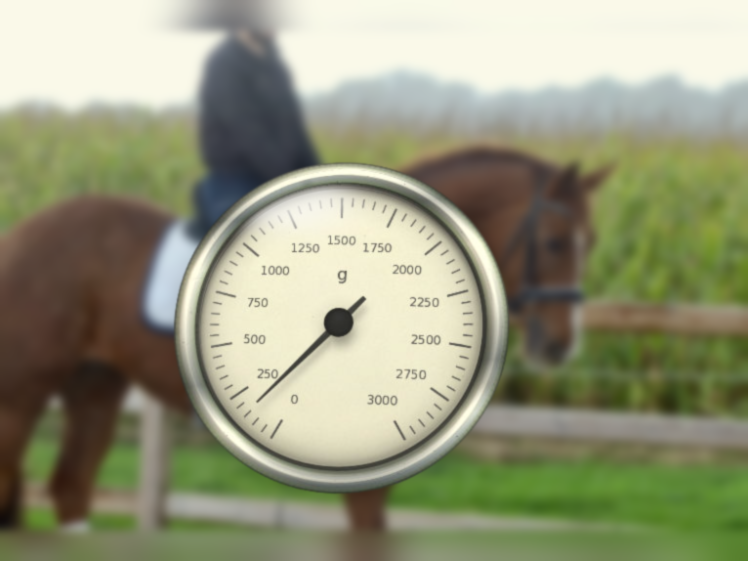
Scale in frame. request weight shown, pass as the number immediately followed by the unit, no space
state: 150g
